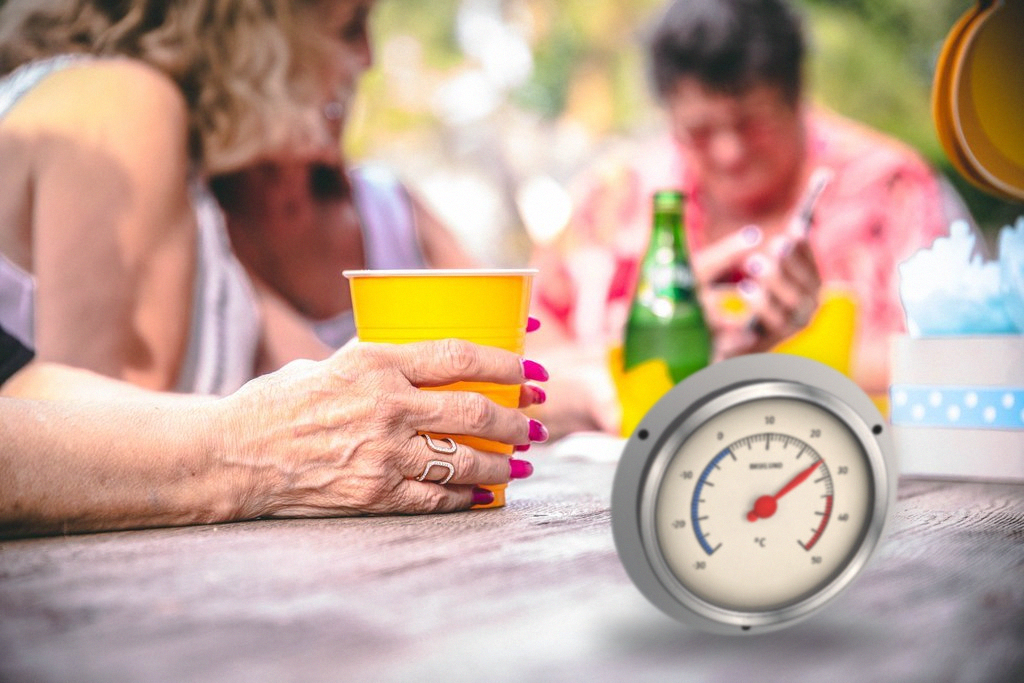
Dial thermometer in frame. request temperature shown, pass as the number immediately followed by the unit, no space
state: 25°C
